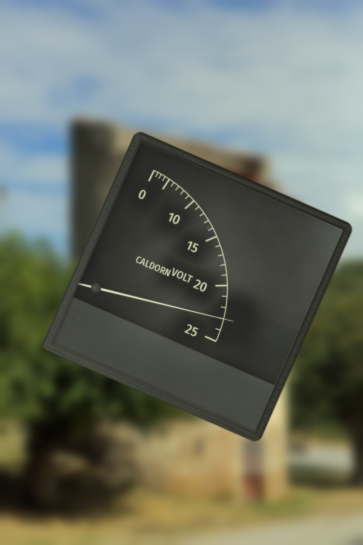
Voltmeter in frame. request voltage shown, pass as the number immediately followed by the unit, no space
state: 23V
